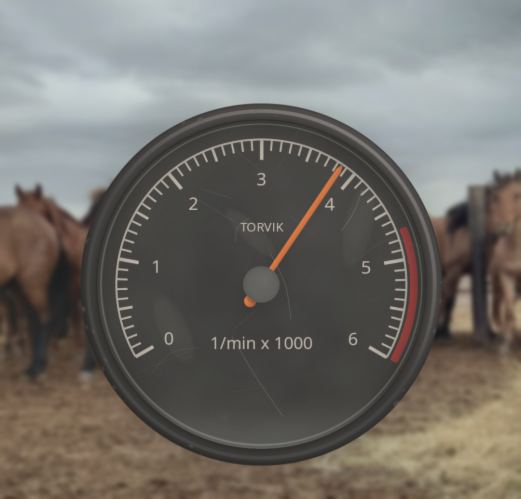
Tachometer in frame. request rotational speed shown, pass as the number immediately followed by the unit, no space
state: 3850rpm
